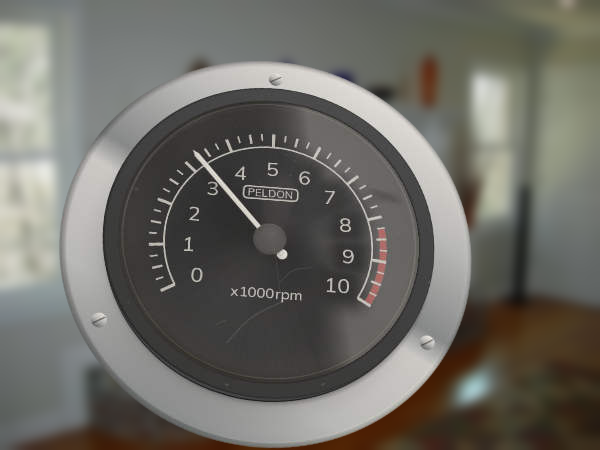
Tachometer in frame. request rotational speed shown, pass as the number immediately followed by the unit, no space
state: 3250rpm
